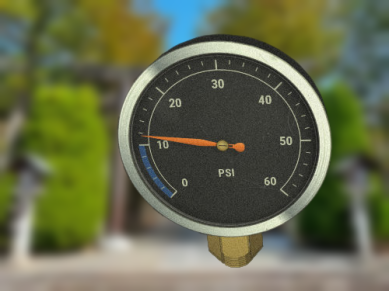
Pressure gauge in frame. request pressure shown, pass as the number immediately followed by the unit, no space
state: 12psi
